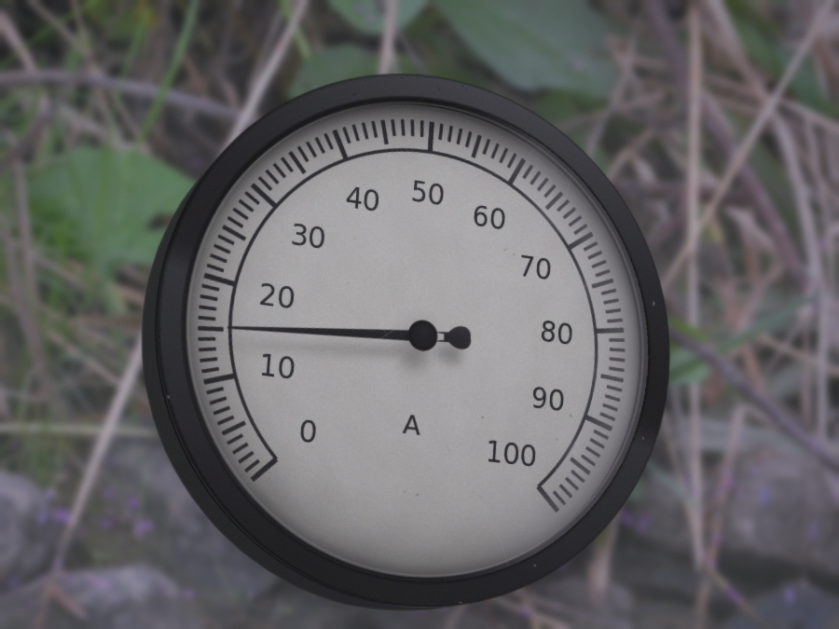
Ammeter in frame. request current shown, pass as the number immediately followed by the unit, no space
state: 15A
